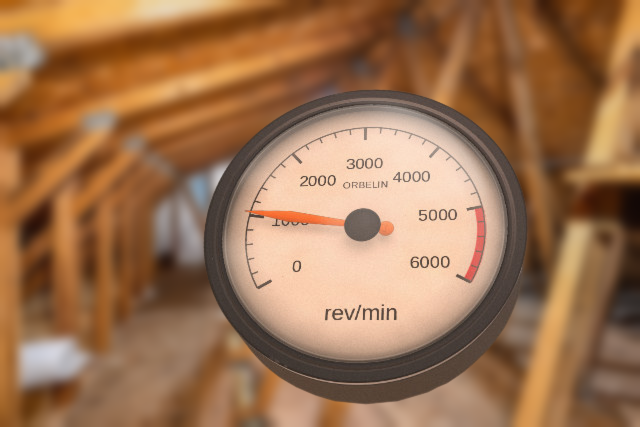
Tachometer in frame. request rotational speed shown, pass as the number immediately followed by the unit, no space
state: 1000rpm
